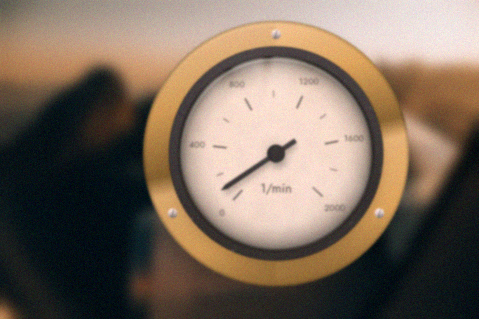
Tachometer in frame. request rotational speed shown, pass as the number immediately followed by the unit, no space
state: 100rpm
